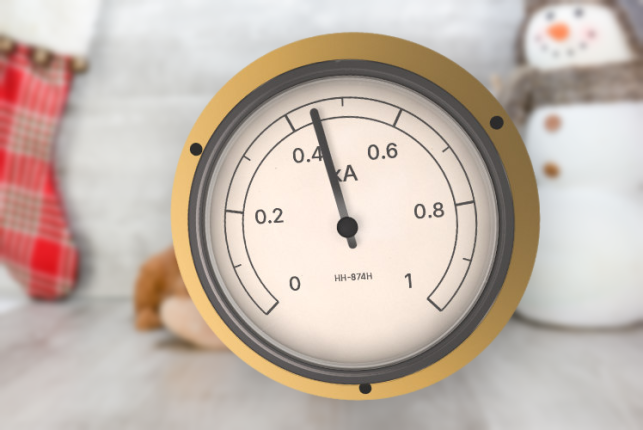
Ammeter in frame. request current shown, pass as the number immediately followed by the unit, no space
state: 0.45kA
